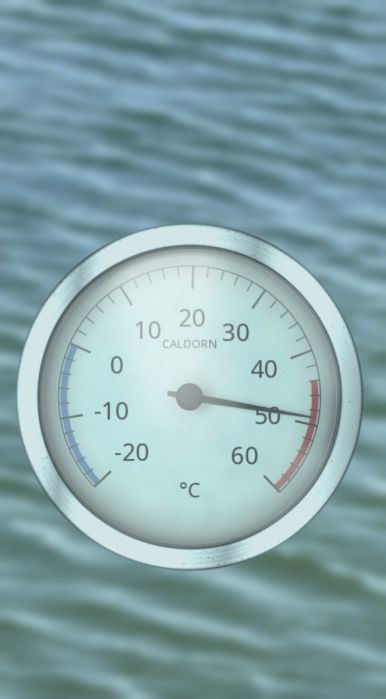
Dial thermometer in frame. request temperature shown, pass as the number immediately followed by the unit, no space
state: 49°C
